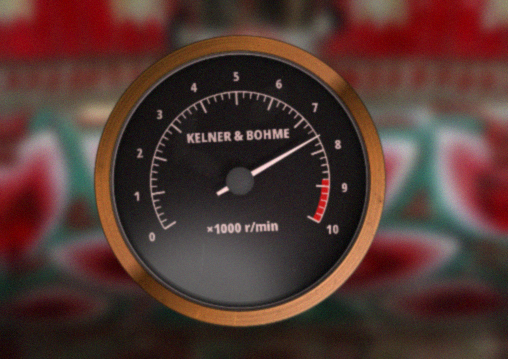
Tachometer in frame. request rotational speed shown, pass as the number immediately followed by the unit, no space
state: 7600rpm
